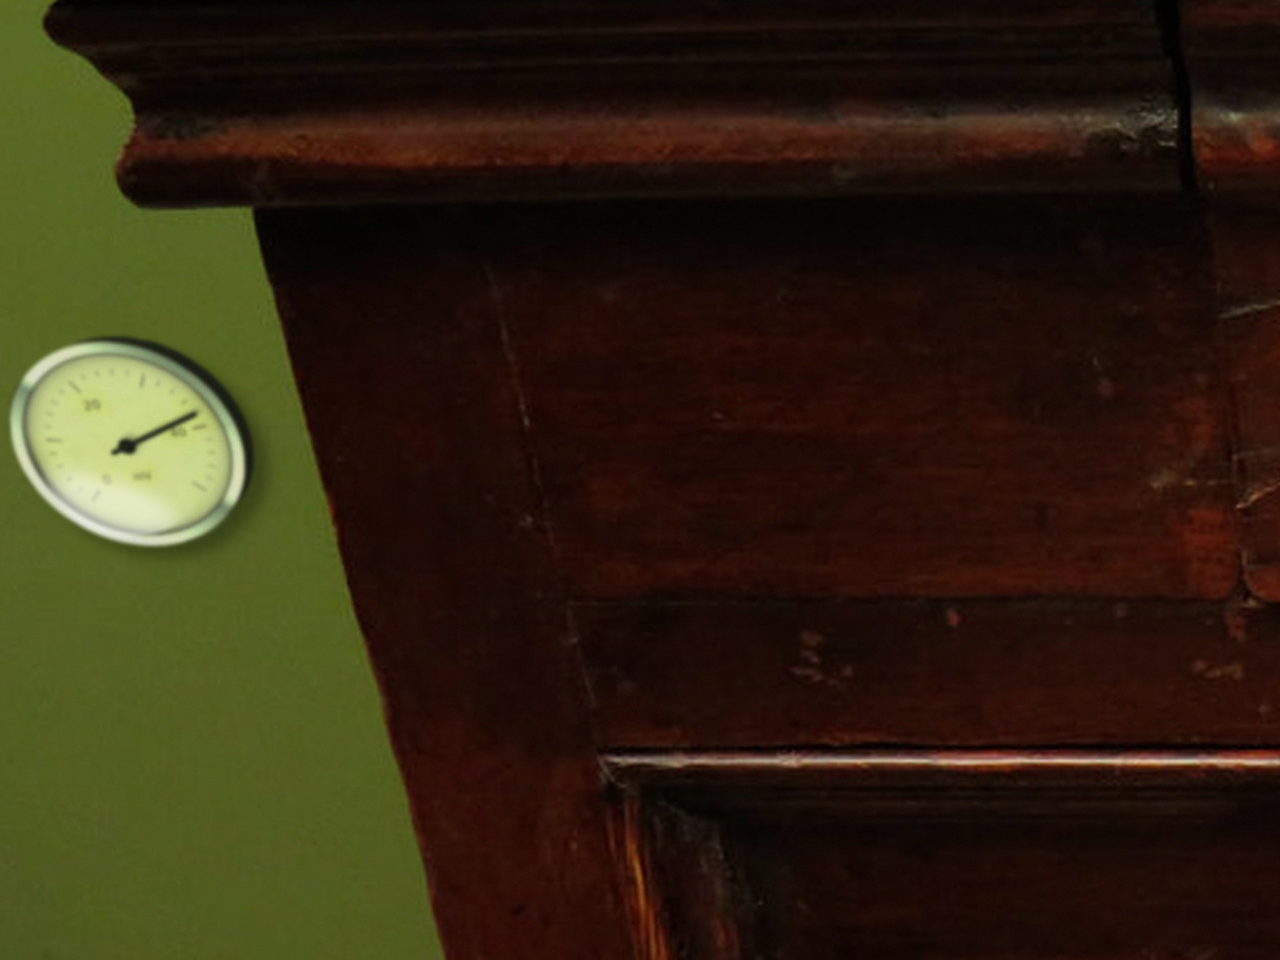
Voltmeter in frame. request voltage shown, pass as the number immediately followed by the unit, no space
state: 38mV
